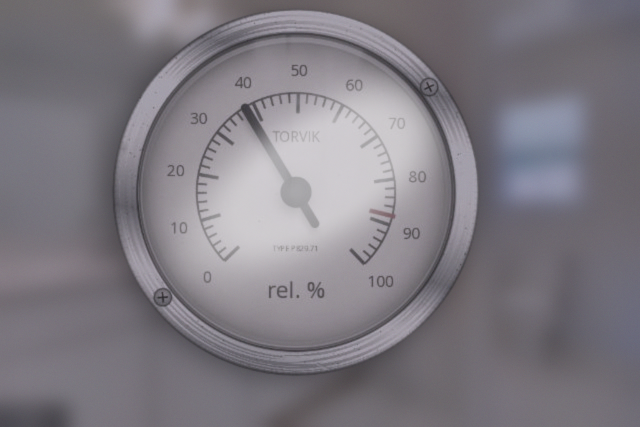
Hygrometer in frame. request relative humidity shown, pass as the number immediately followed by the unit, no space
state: 38%
